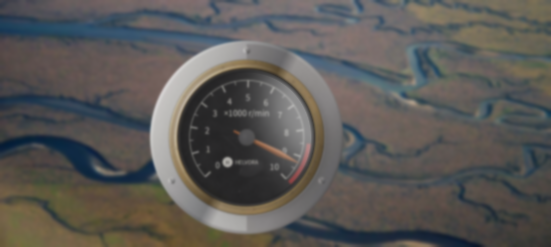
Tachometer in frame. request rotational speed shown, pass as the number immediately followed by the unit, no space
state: 9250rpm
